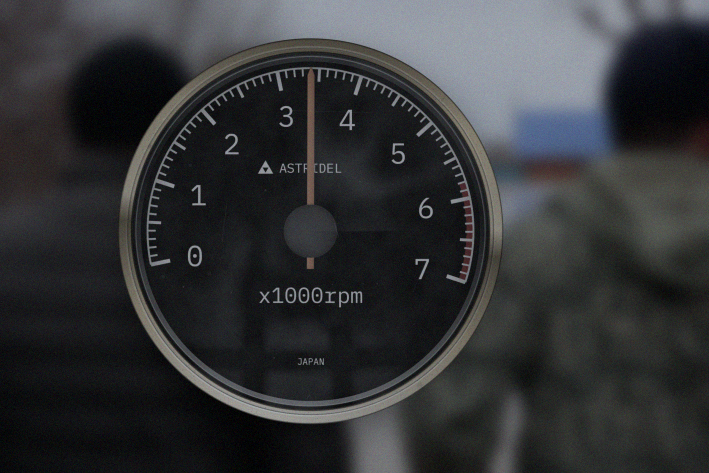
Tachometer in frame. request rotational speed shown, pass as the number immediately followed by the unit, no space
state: 3400rpm
